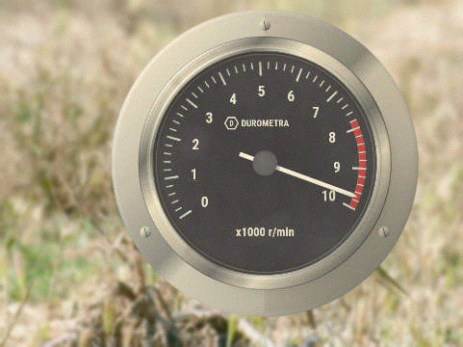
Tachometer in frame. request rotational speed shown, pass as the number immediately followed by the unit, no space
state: 9700rpm
